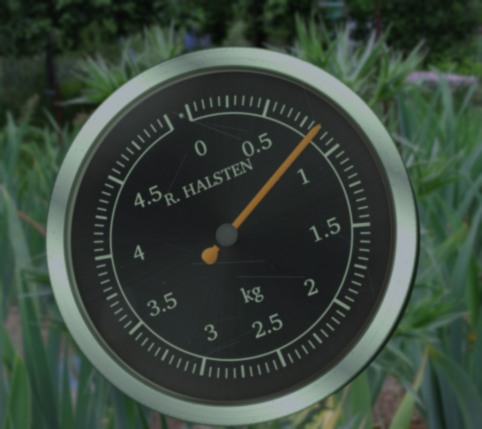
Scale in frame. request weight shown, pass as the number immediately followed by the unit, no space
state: 0.85kg
